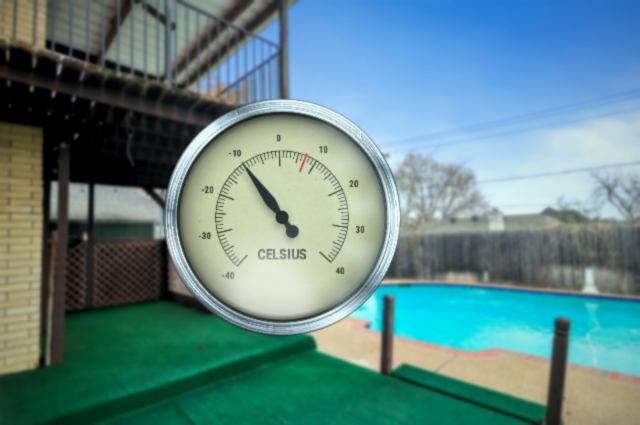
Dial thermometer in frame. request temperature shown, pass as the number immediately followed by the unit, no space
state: -10°C
